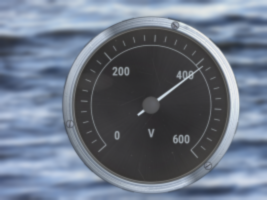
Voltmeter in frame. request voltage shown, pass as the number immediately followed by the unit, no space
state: 410V
